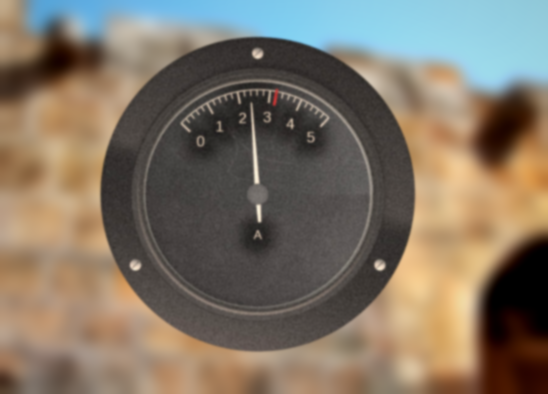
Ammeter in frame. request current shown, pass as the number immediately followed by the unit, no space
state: 2.4A
